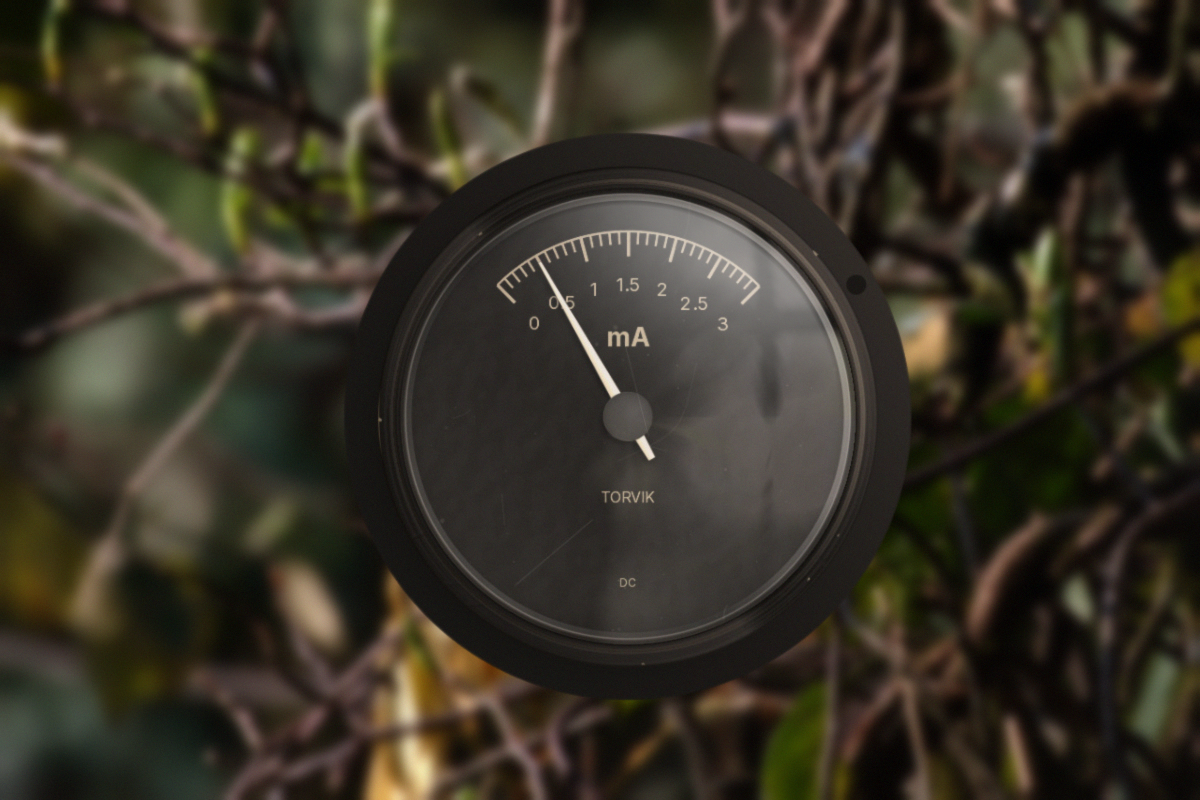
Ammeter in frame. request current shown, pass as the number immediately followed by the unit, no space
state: 0.5mA
